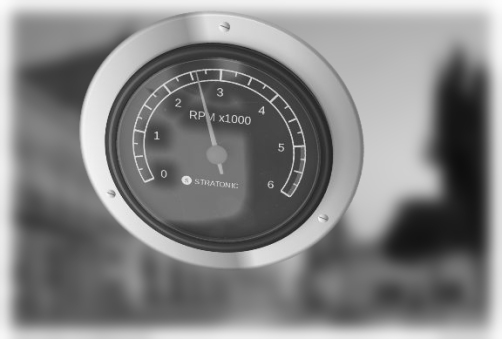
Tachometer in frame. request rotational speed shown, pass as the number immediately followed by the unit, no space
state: 2625rpm
